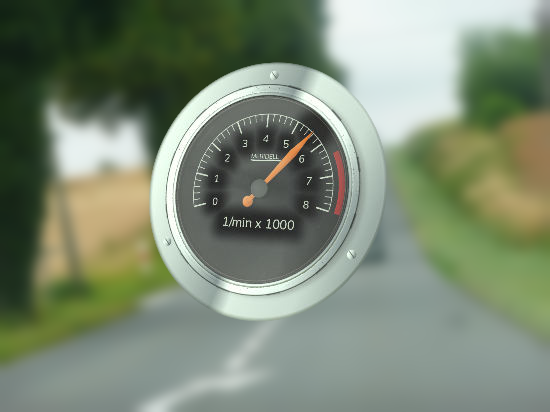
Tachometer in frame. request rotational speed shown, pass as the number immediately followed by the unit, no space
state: 5600rpm
